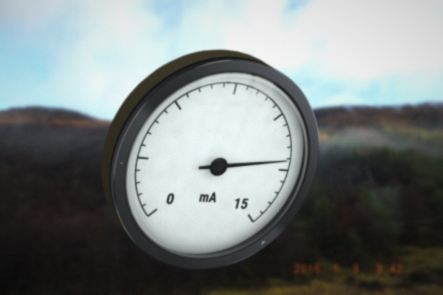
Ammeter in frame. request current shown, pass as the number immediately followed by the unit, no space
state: 12mA
